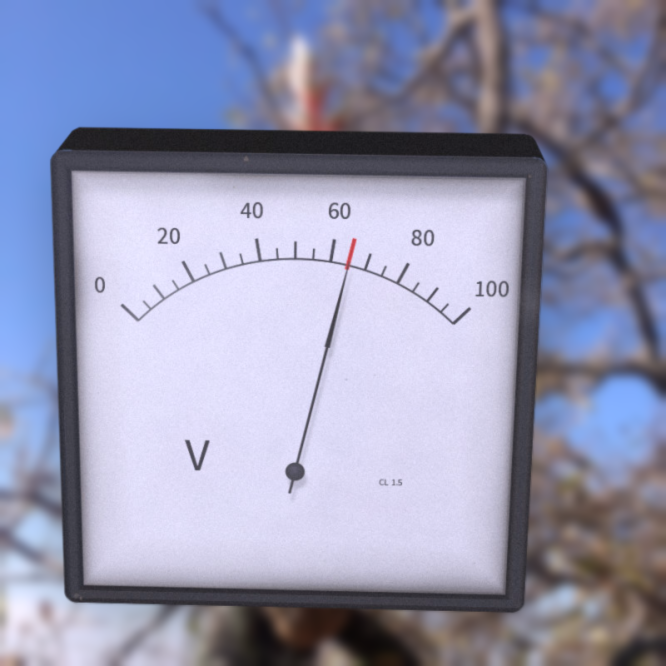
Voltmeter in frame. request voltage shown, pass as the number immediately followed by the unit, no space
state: 65V
